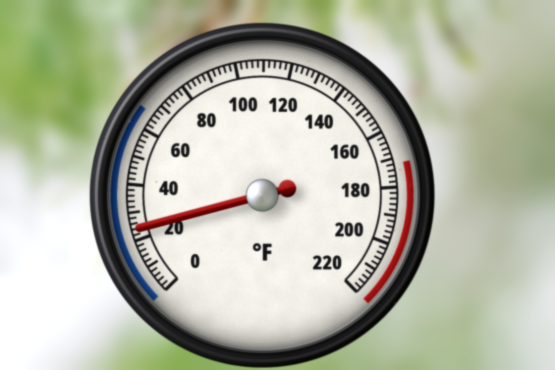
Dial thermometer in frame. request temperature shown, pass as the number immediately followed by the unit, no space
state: 24°F
